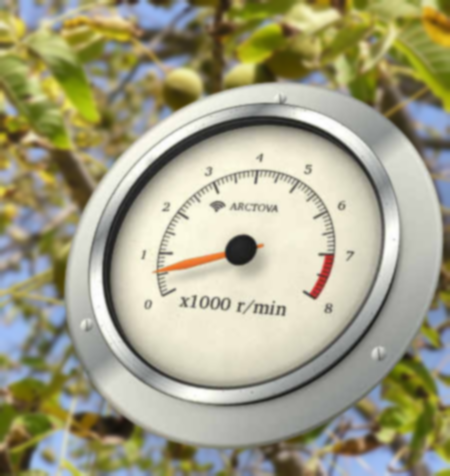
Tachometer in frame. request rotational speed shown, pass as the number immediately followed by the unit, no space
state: 500rpm
